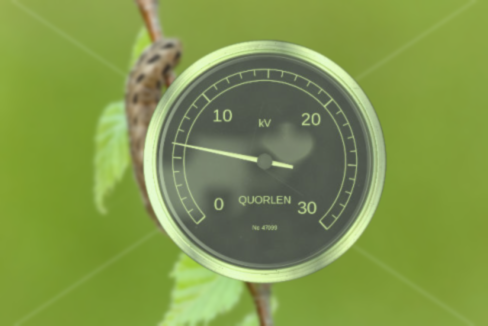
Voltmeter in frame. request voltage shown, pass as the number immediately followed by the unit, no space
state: 6kV
